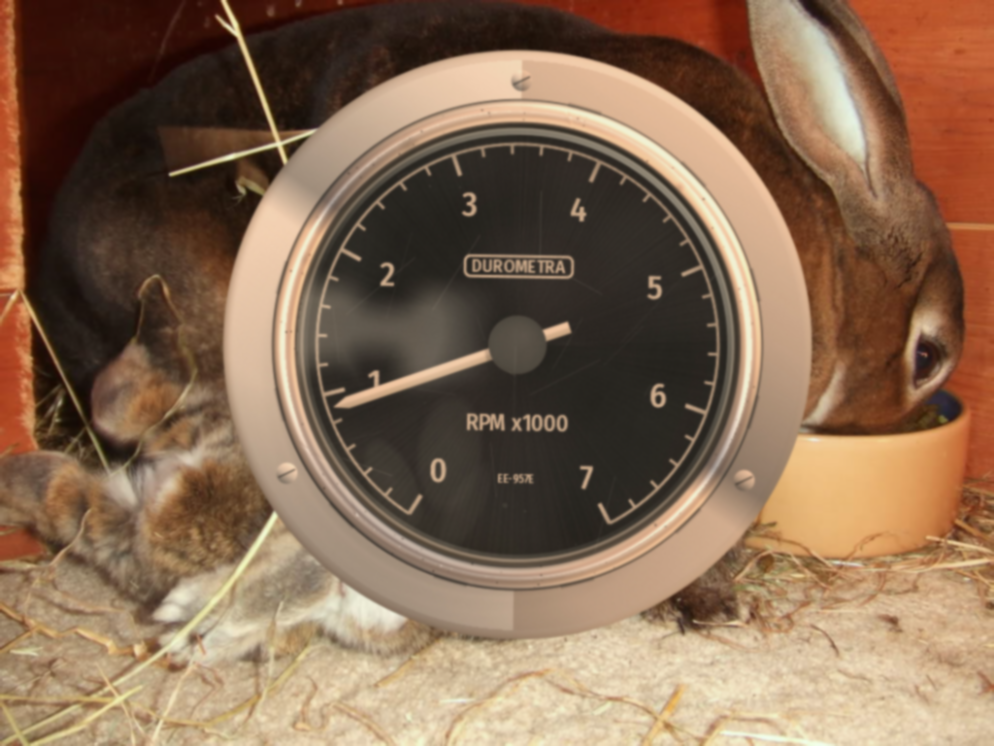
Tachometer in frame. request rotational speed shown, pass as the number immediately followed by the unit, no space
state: 900rpm
